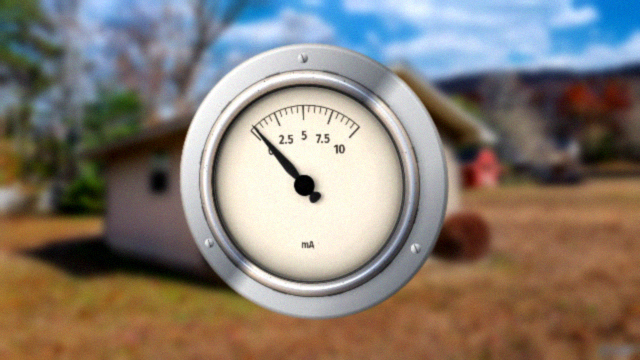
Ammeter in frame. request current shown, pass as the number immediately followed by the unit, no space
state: 0.5mA
